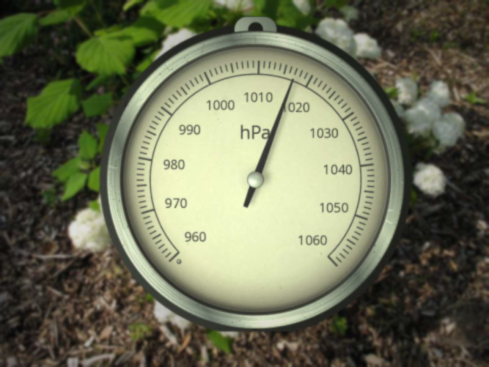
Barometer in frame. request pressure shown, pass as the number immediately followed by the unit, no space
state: 1017hPa
